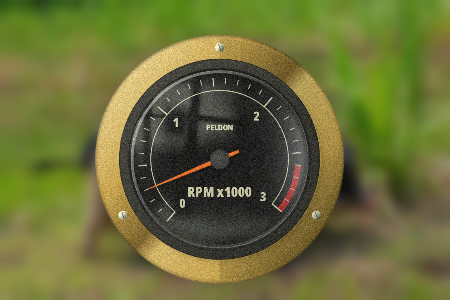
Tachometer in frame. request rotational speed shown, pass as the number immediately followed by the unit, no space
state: 300rpm
